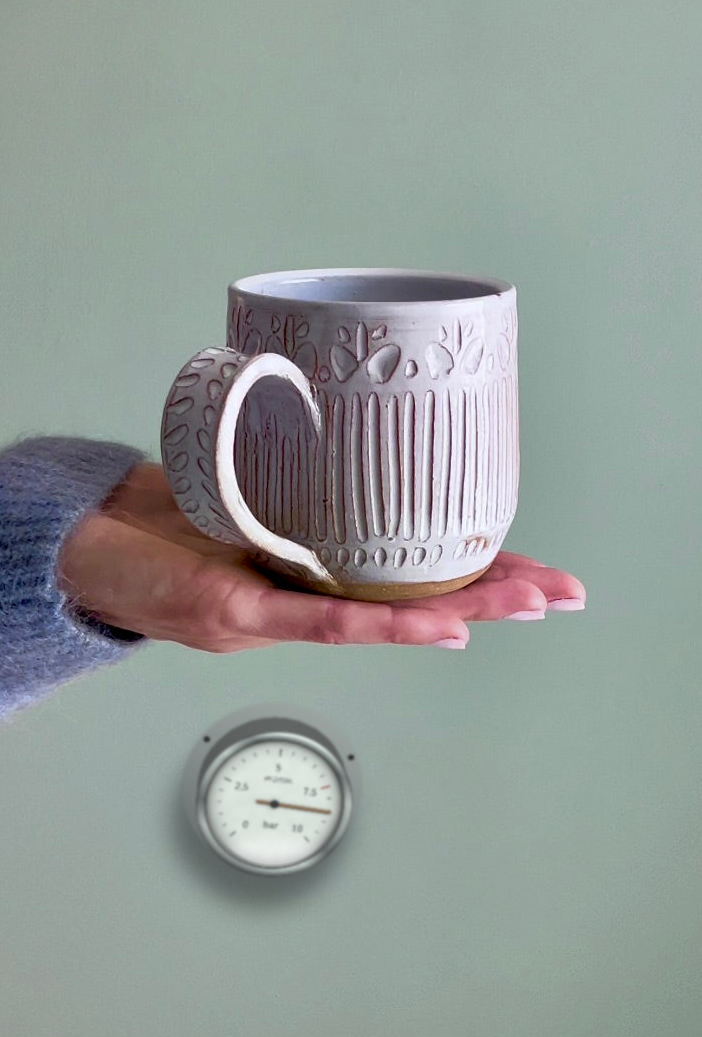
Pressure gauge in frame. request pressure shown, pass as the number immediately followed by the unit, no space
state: 8.5bar
